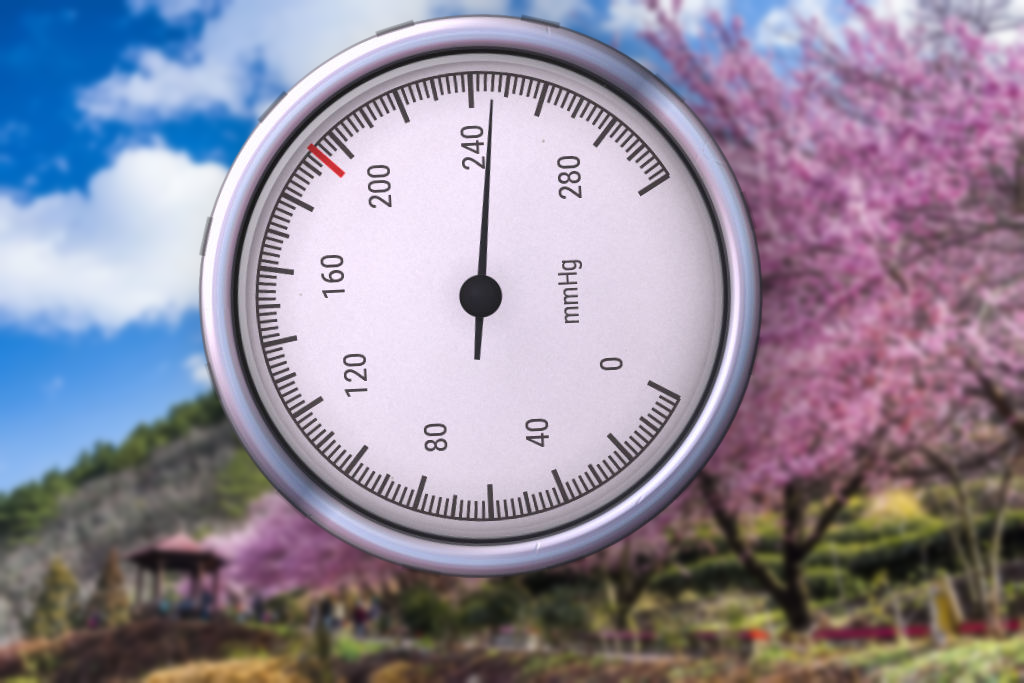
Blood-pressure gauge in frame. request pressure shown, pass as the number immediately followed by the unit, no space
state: 246mmHg
